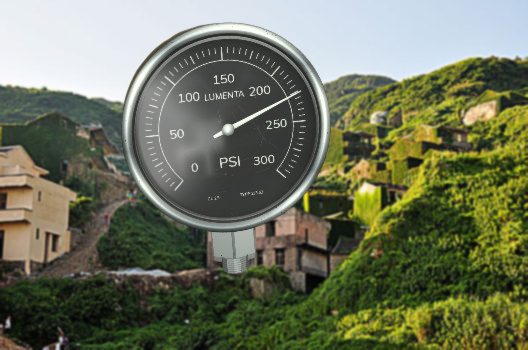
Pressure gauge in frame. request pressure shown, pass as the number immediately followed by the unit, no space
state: 225psi
